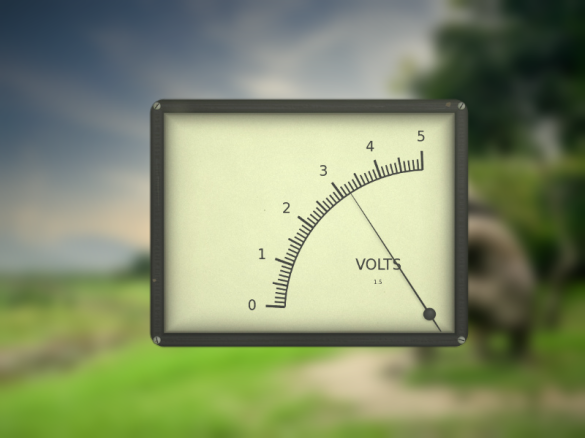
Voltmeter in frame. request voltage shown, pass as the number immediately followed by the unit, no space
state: 3.2V
